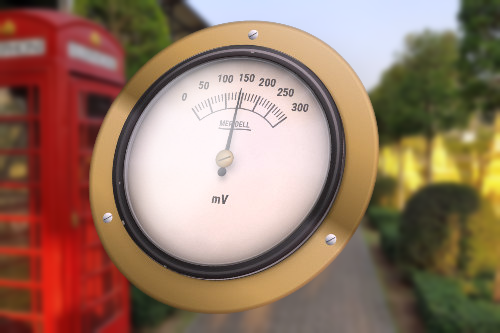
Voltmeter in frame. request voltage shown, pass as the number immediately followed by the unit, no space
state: 150mV
